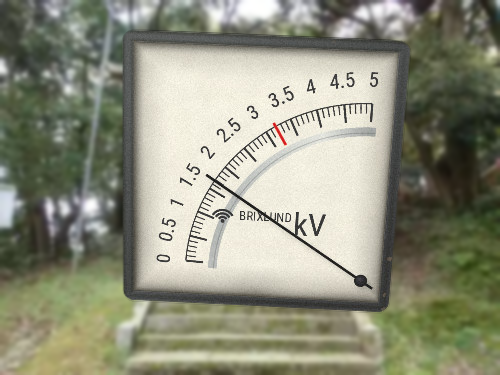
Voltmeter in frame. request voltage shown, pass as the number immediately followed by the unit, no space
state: 1.7kV
